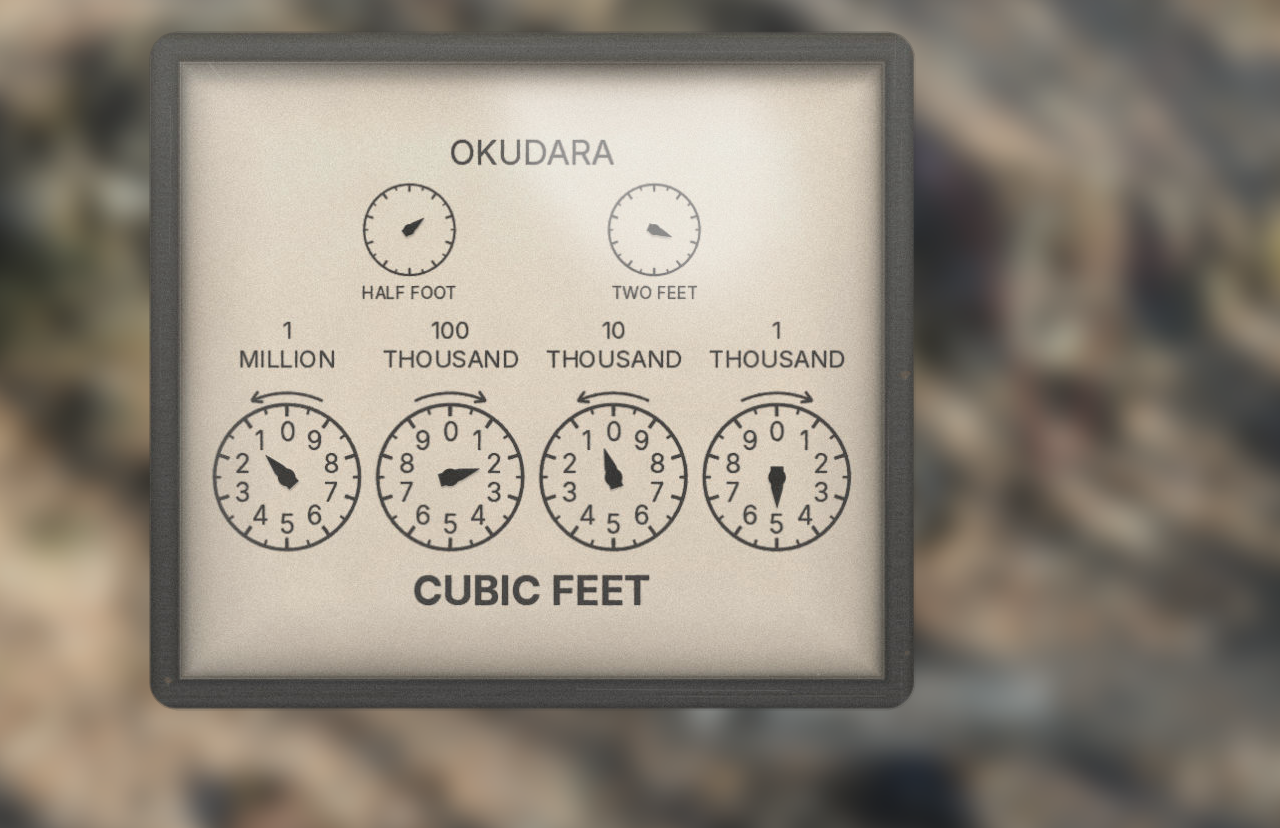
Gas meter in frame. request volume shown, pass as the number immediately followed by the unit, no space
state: 120500ft³
